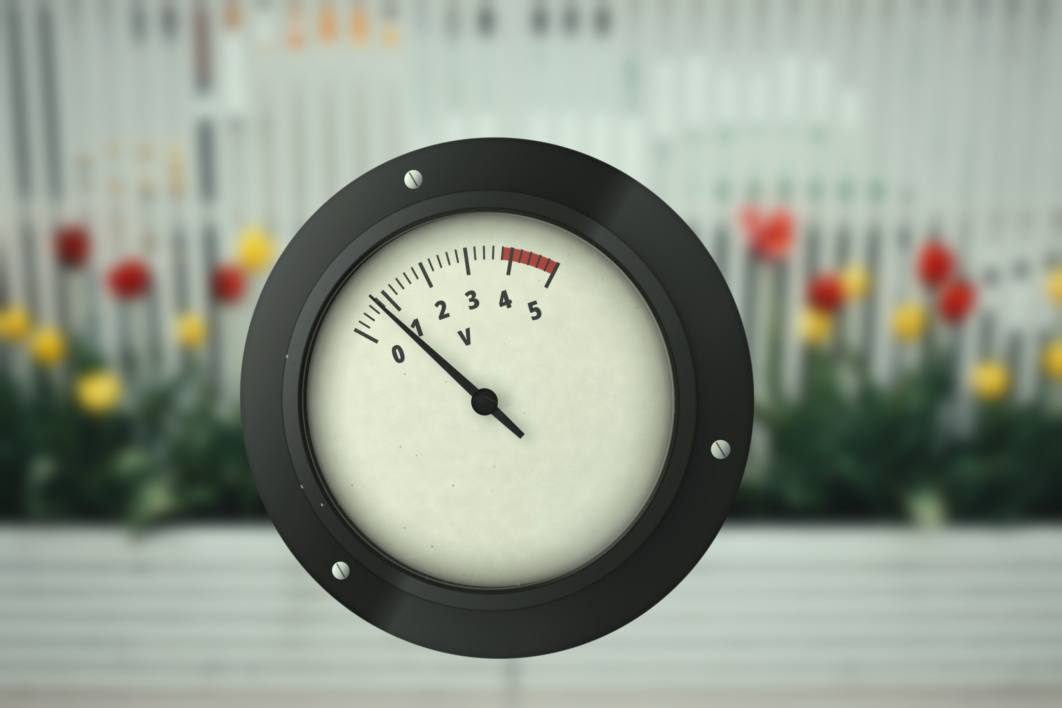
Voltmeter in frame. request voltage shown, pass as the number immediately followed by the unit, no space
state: 0.8V
